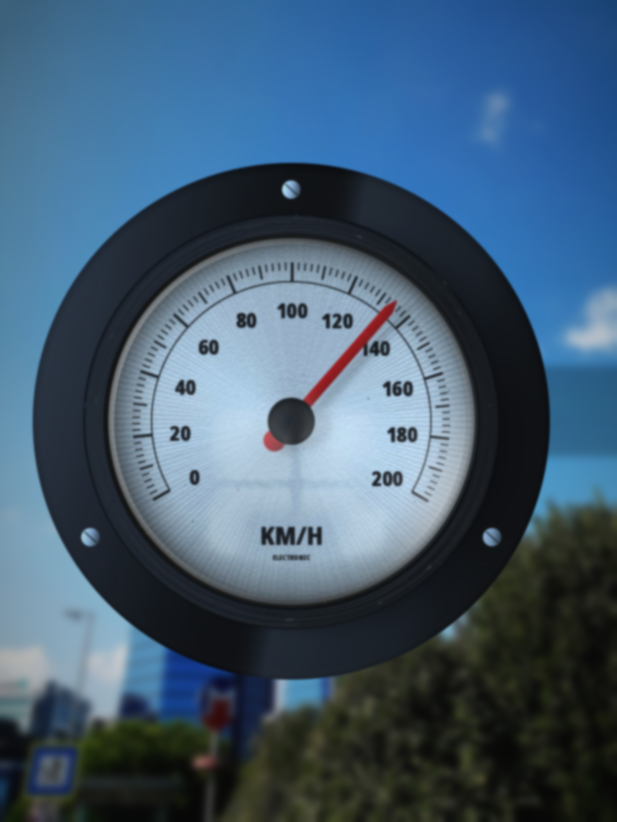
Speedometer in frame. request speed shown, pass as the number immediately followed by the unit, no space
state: 134km/h
